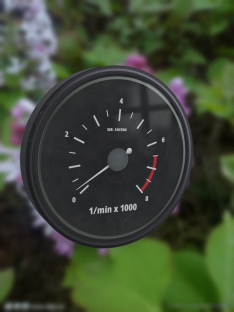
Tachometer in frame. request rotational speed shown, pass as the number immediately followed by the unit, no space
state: 250rpm
